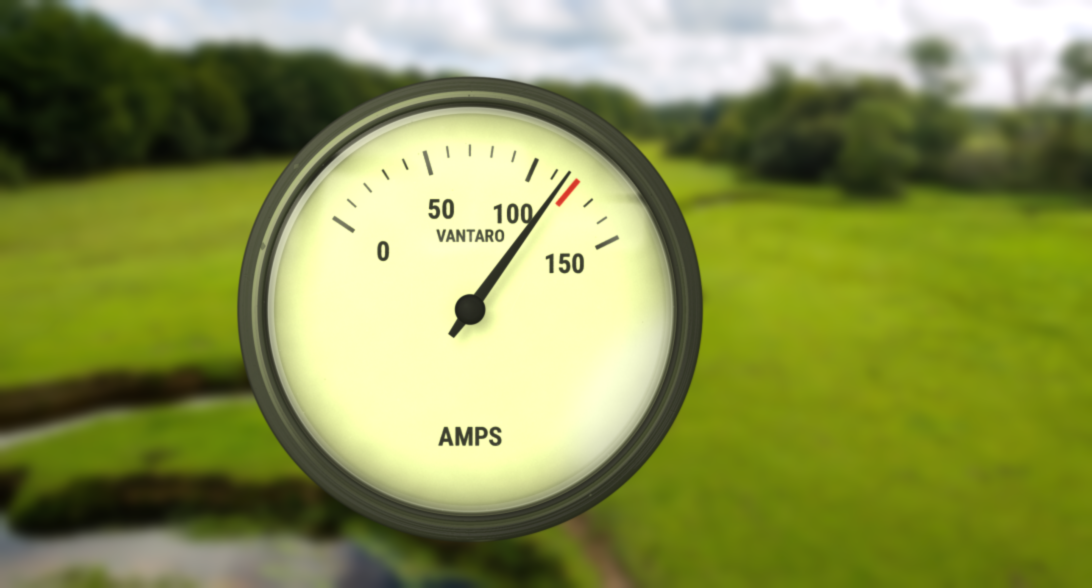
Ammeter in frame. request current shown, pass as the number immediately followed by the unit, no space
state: 115A
